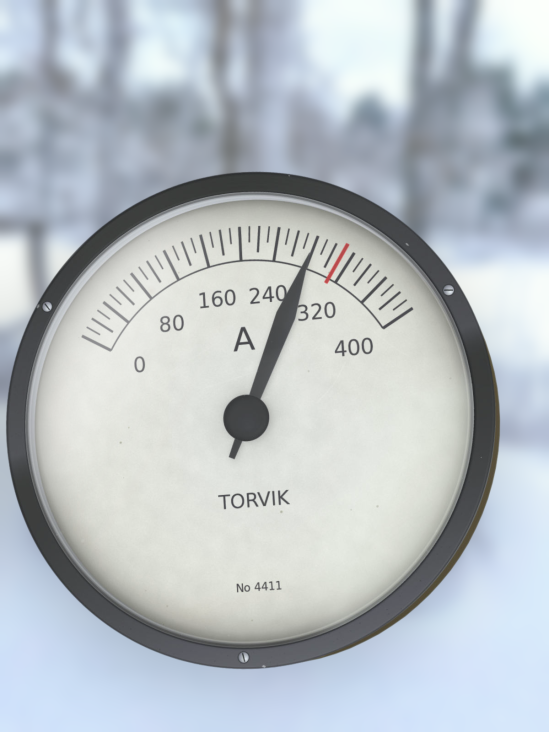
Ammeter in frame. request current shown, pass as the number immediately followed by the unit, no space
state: 280A
